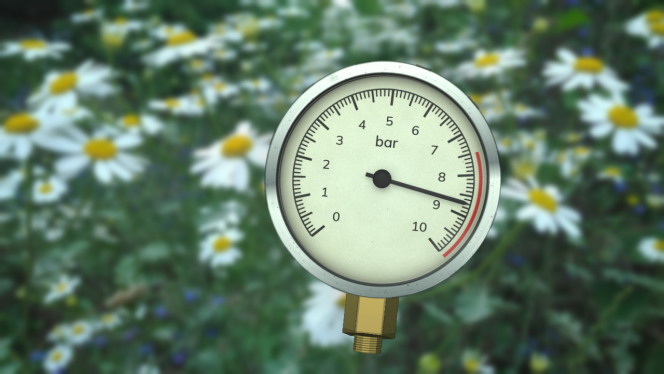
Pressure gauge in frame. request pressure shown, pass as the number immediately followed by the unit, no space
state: 8.7bar
